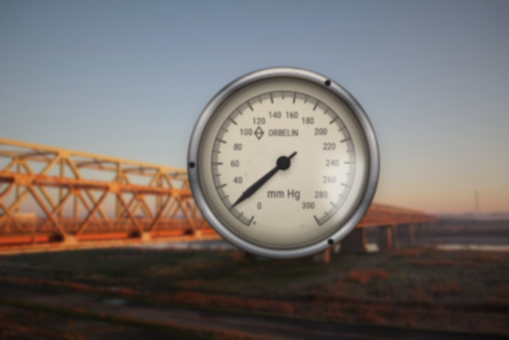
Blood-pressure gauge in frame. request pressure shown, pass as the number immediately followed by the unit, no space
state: 20mmHg
